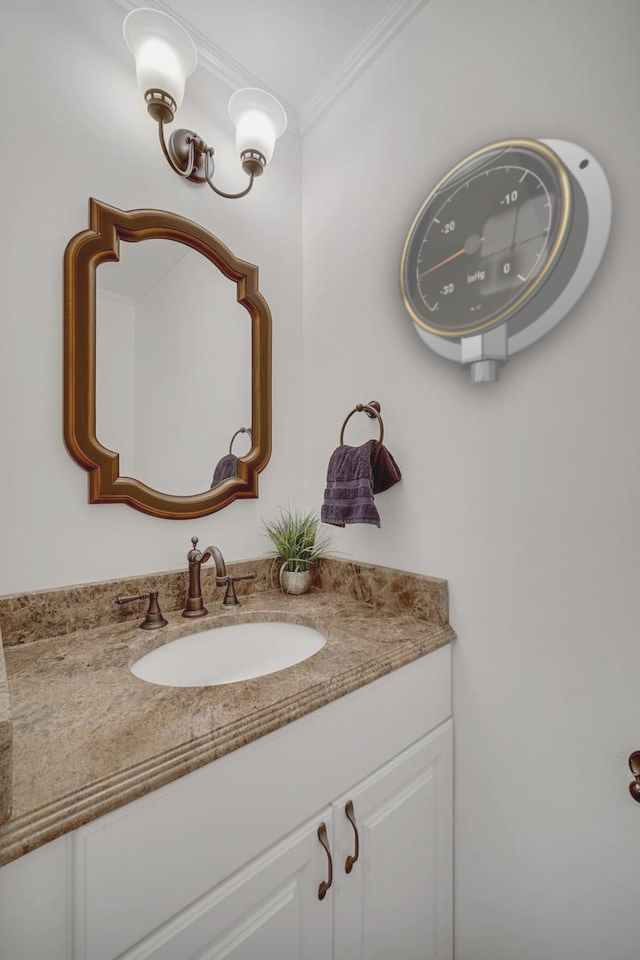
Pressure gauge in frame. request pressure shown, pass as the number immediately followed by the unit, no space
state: -26inHg
